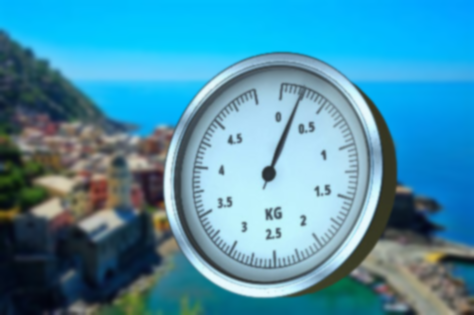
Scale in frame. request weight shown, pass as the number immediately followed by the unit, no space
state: 0.25kg
